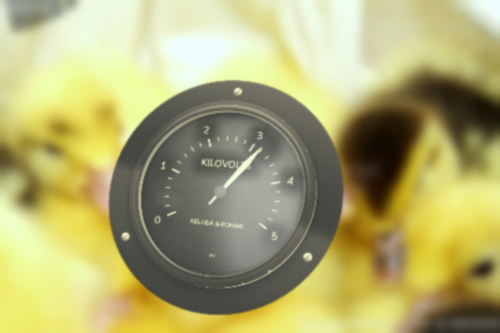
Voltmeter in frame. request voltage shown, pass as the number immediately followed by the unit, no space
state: 3.2kV
